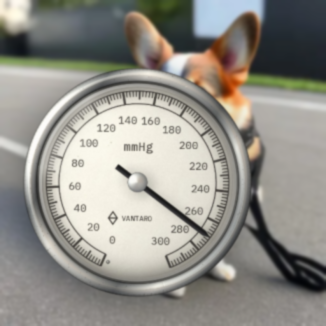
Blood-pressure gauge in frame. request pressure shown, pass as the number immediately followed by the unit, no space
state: 270mmHg
